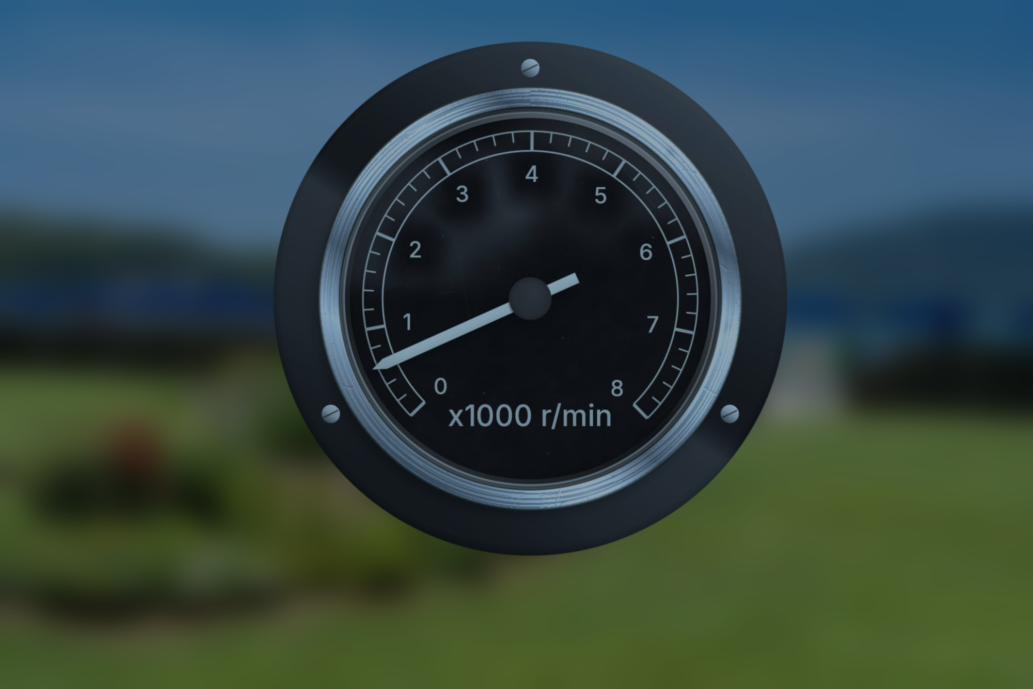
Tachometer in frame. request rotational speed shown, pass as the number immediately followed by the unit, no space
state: 600rpm
